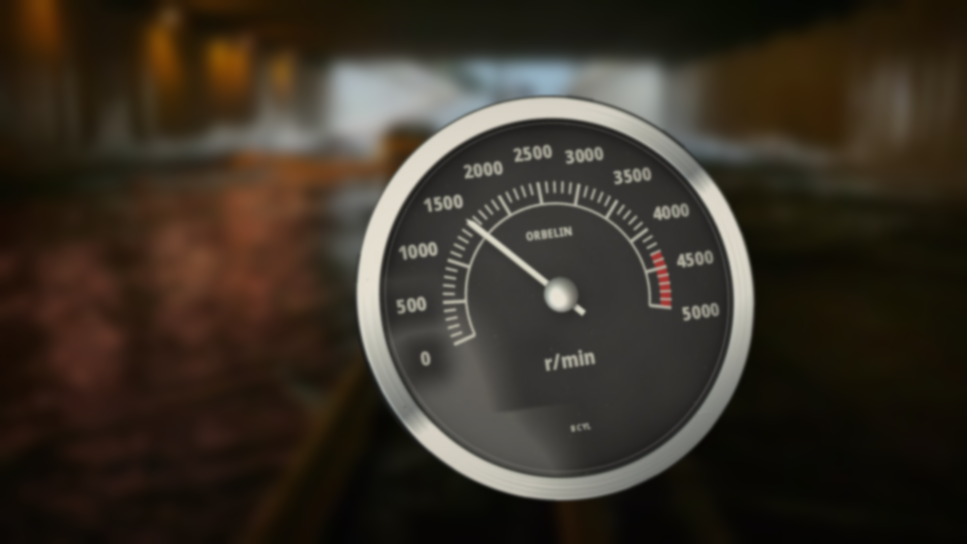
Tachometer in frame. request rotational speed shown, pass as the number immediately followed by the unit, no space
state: 1500rpm
